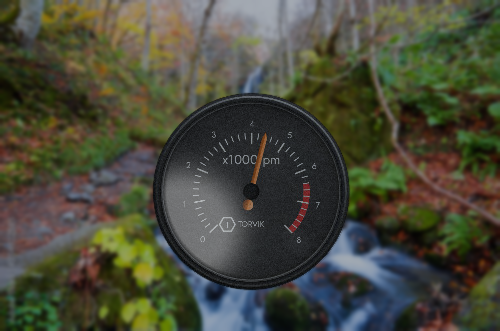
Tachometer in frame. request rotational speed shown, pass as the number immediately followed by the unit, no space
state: 4400rpm
